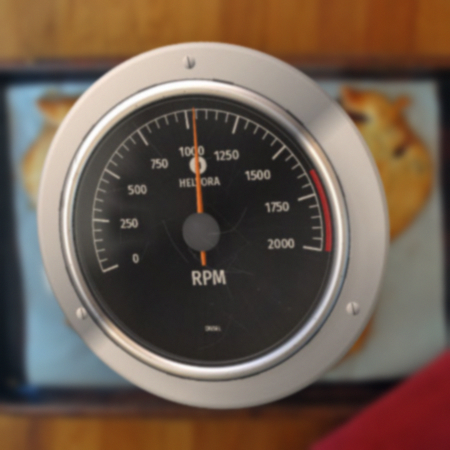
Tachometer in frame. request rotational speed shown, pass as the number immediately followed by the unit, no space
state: 1050rpm
